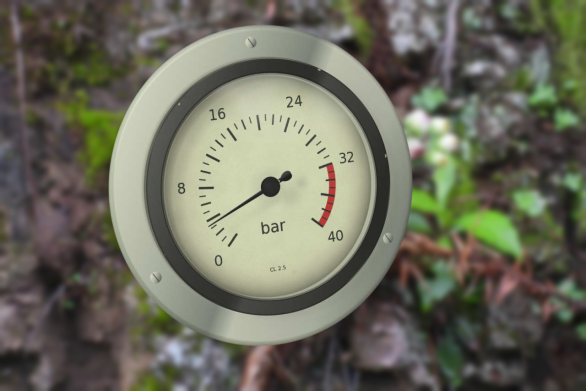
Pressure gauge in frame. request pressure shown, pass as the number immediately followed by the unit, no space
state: 3.5bar
